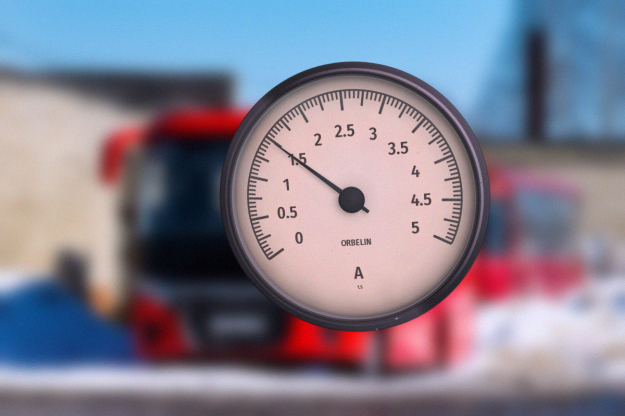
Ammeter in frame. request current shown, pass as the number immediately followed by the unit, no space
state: 1.5A
